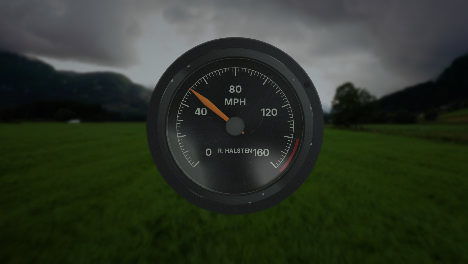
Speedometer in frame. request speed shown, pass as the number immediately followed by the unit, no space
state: 50mph
